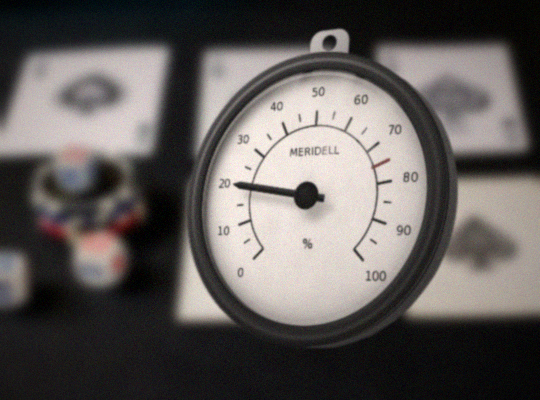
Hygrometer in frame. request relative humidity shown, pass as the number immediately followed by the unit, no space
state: 20%
